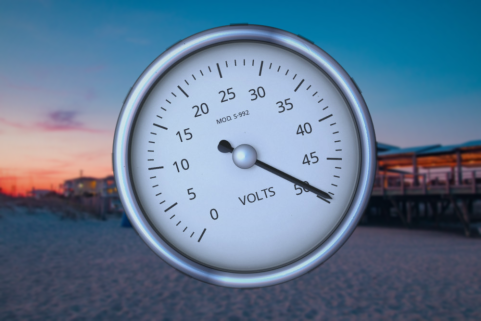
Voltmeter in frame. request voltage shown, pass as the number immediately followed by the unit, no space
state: 49.5V
